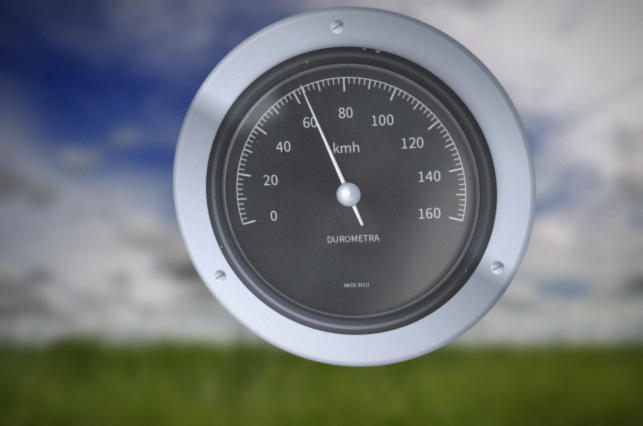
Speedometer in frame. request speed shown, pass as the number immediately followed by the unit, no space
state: 64km/h
